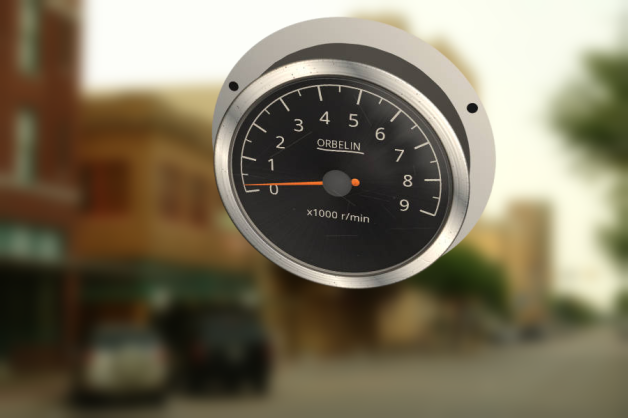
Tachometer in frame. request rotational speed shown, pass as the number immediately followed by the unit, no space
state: 250rpm
